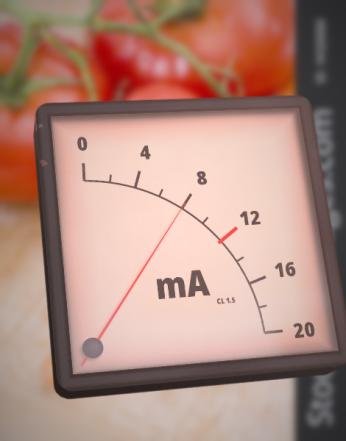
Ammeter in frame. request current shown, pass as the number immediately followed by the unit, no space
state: 8mA
